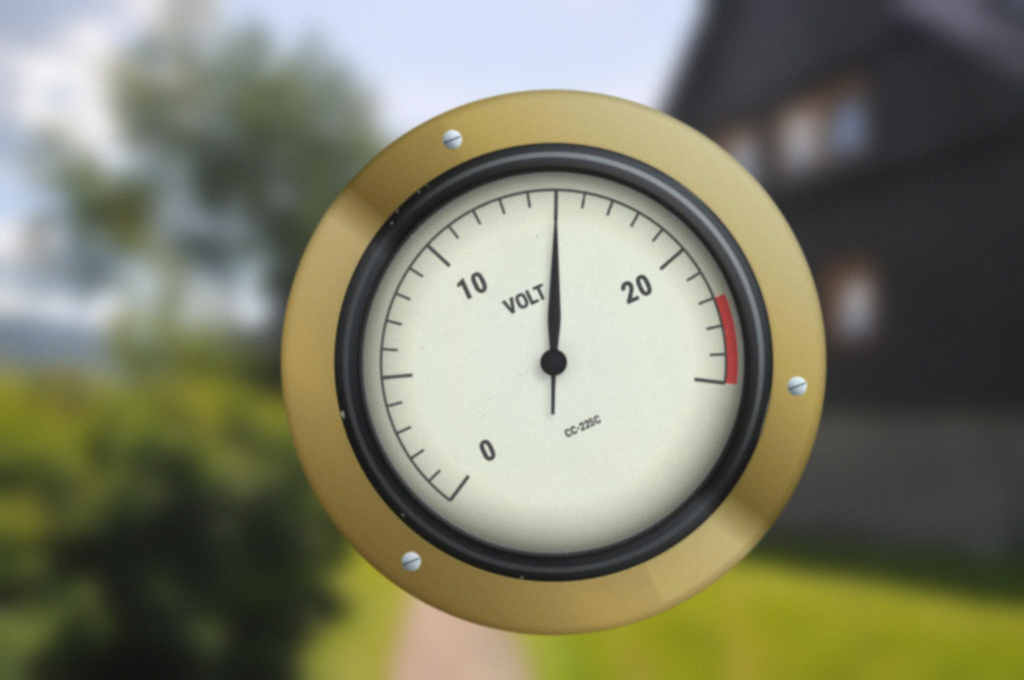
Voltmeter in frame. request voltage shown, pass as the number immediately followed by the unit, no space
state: 15V
